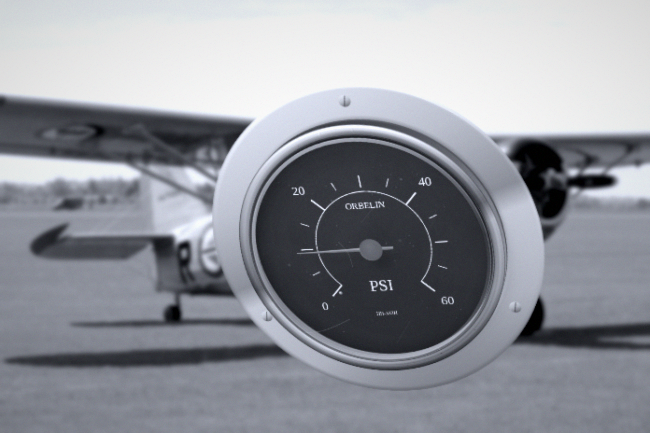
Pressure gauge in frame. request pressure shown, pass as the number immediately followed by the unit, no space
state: 10psi
